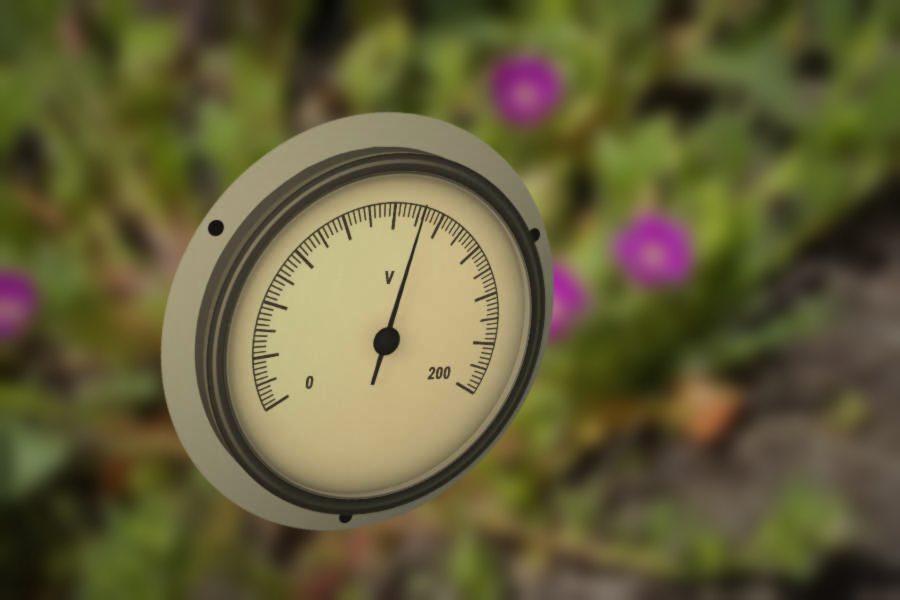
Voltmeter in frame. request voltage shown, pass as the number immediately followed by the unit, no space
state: 110V
